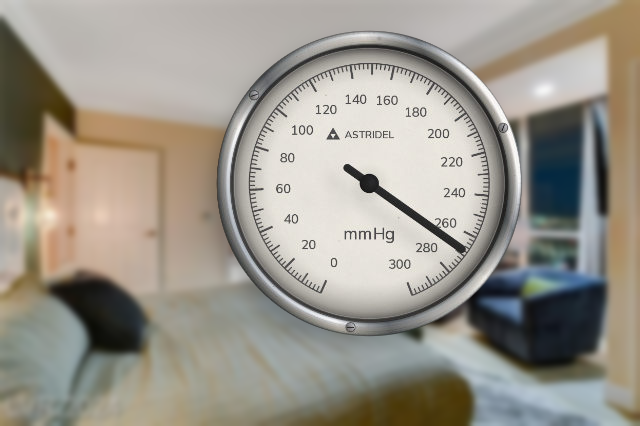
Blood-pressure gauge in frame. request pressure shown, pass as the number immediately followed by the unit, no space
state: 268mmHg
